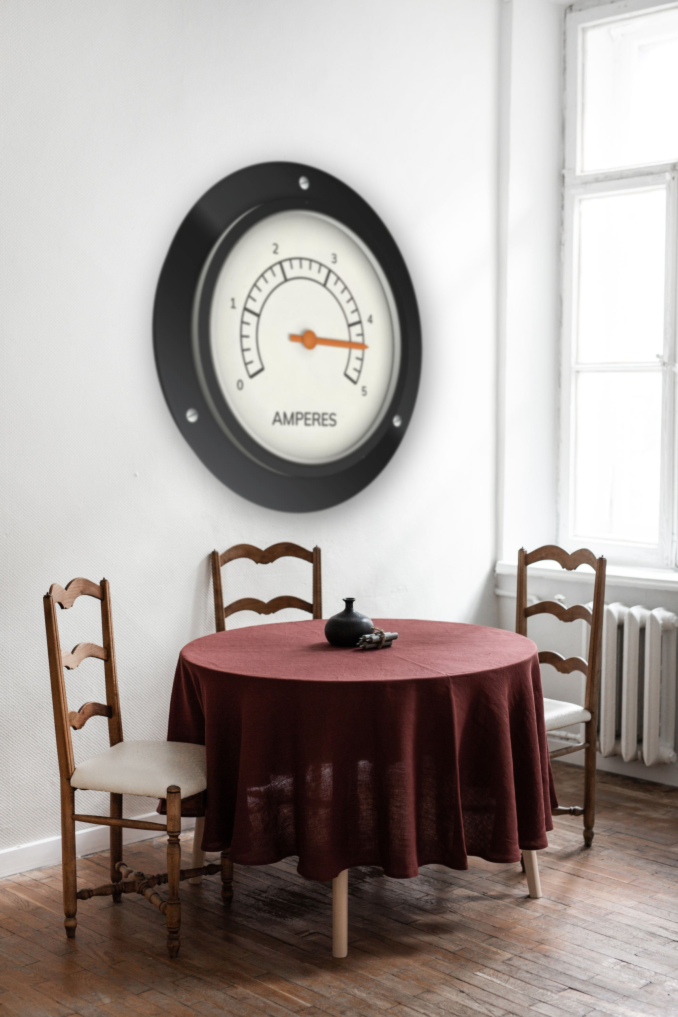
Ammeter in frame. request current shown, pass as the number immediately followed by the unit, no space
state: 4.4A
